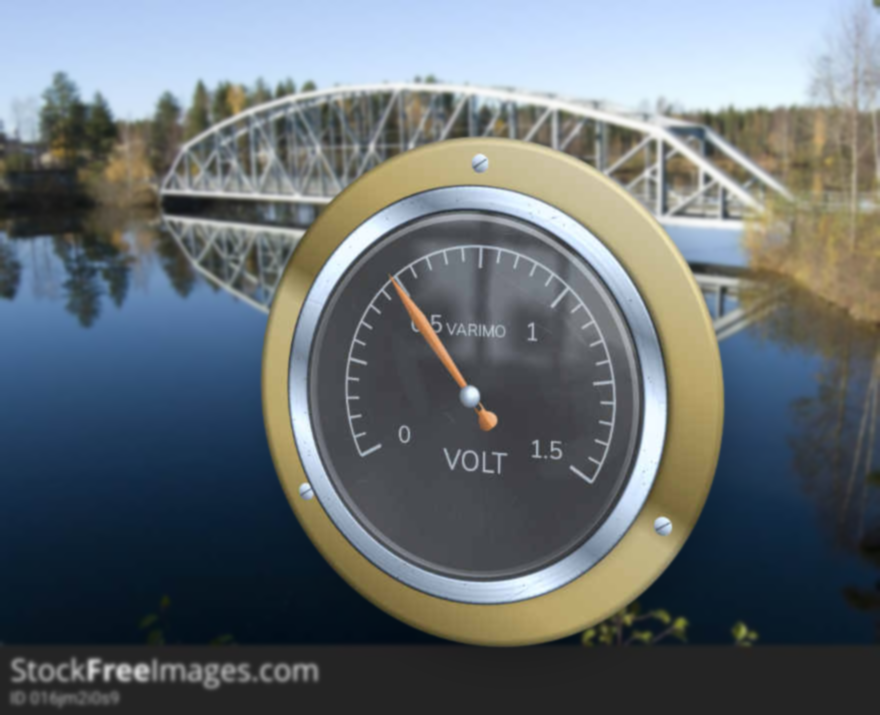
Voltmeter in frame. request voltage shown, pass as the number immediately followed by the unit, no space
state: 0.5V
